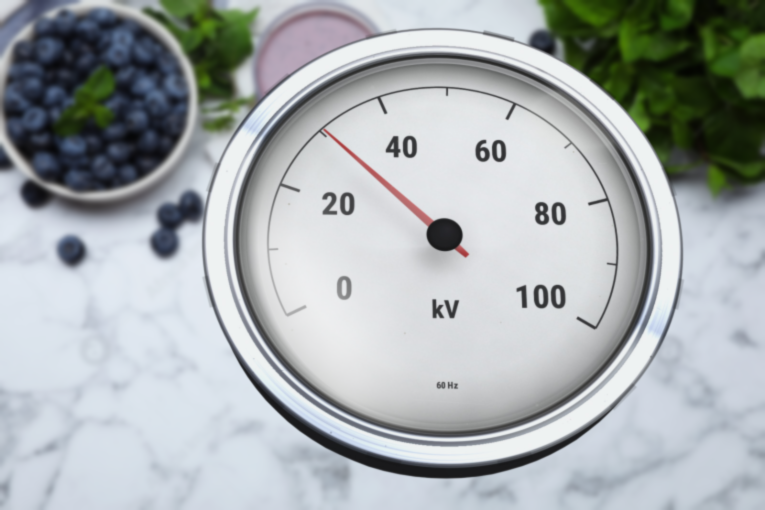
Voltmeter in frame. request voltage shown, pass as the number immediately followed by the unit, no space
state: 30kV
